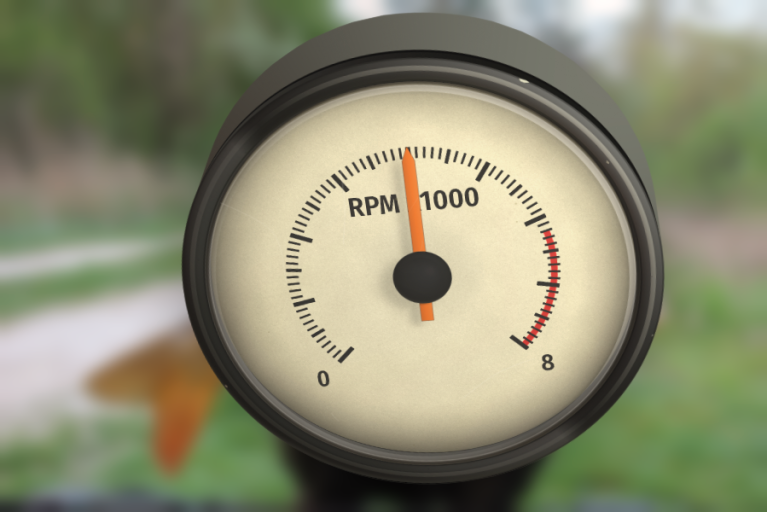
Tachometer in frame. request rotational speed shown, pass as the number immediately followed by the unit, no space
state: 4000rpm
